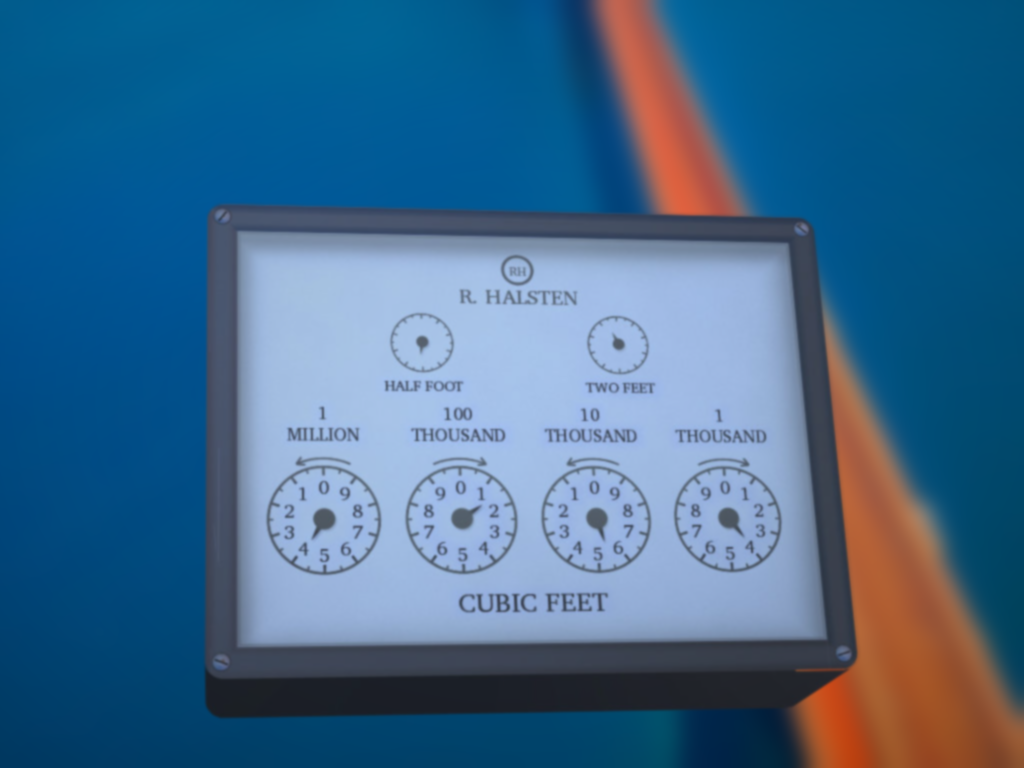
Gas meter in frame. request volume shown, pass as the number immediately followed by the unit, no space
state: 415400ft³
